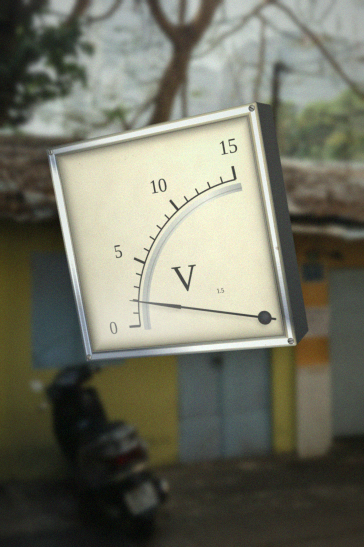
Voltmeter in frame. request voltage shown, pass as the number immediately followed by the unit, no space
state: 2V
